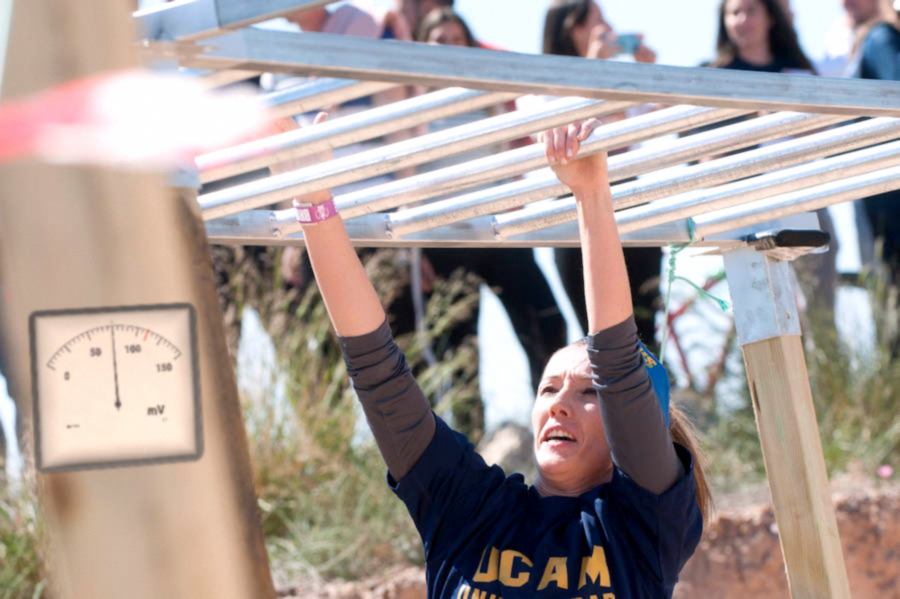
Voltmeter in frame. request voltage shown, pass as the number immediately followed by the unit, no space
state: 75mV
